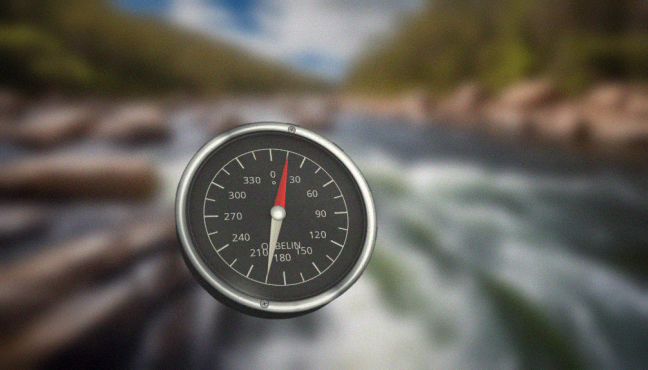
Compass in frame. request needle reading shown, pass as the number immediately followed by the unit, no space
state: 15°
